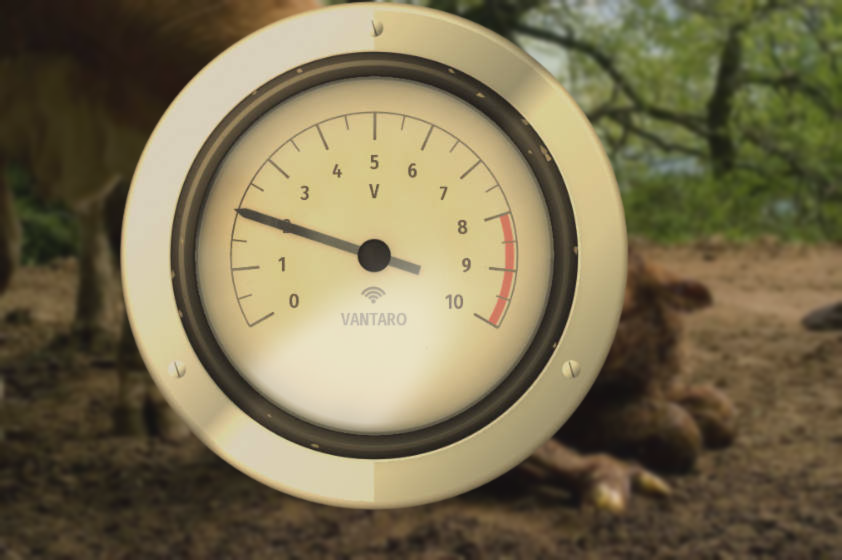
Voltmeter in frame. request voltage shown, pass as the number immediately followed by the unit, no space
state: 2V
